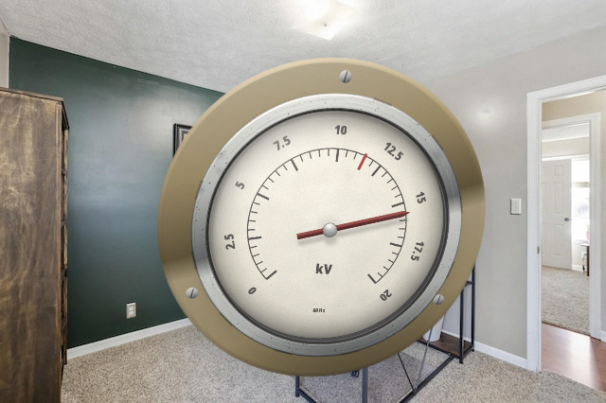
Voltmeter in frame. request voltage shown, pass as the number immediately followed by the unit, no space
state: 15.5kV
